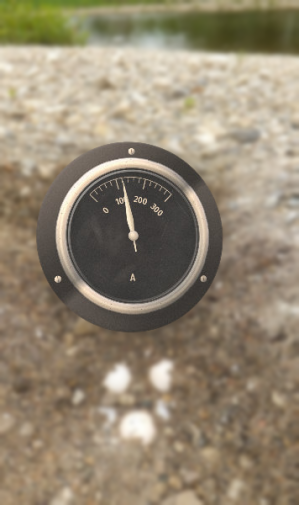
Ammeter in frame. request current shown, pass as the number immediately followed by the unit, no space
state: 120A
